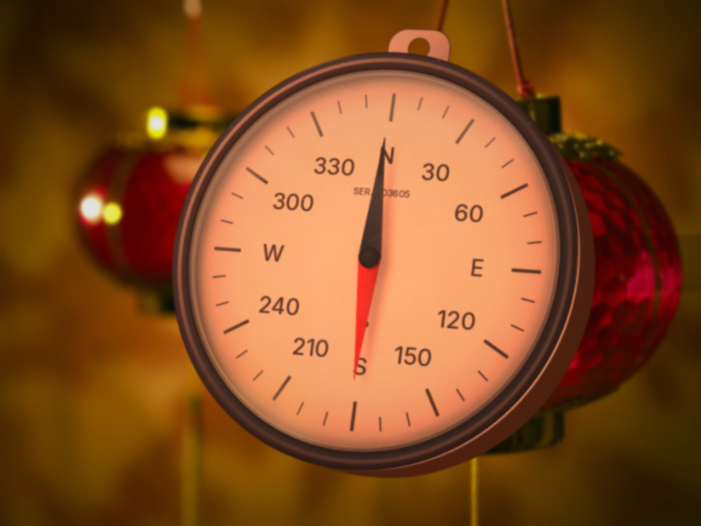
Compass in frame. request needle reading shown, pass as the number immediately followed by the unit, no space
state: 180°
